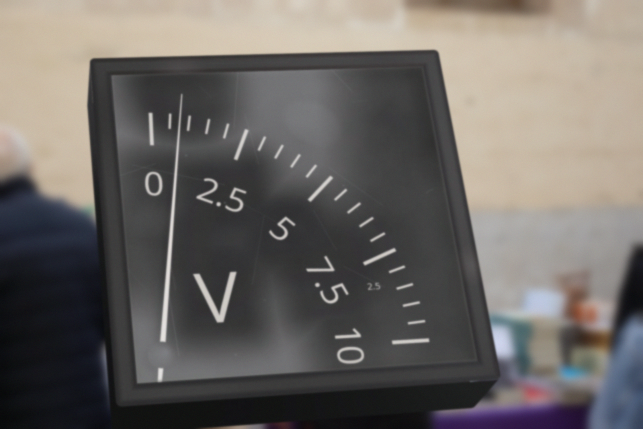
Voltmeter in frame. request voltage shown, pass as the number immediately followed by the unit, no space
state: 0.75V
